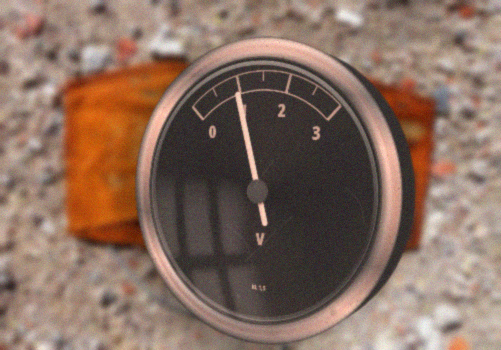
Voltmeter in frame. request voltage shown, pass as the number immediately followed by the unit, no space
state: 1V
